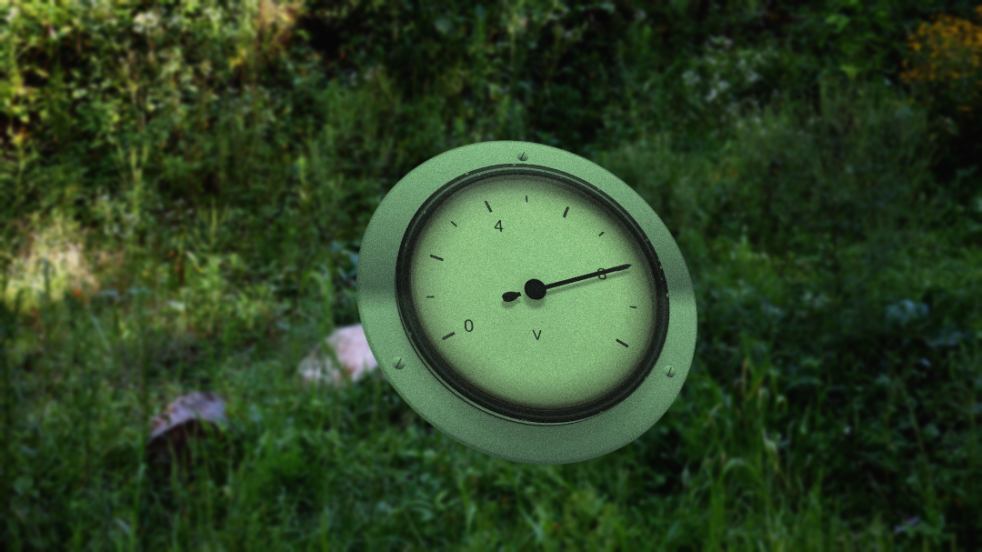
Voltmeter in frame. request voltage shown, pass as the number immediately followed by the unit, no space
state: 8V
